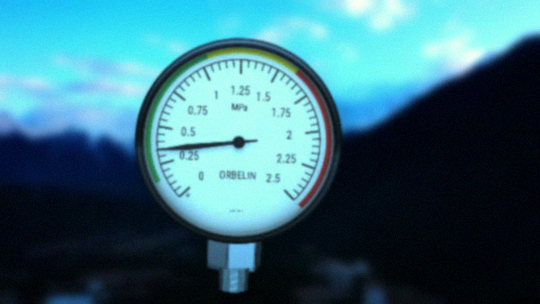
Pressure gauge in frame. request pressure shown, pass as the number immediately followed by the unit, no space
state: 0.35MPa
